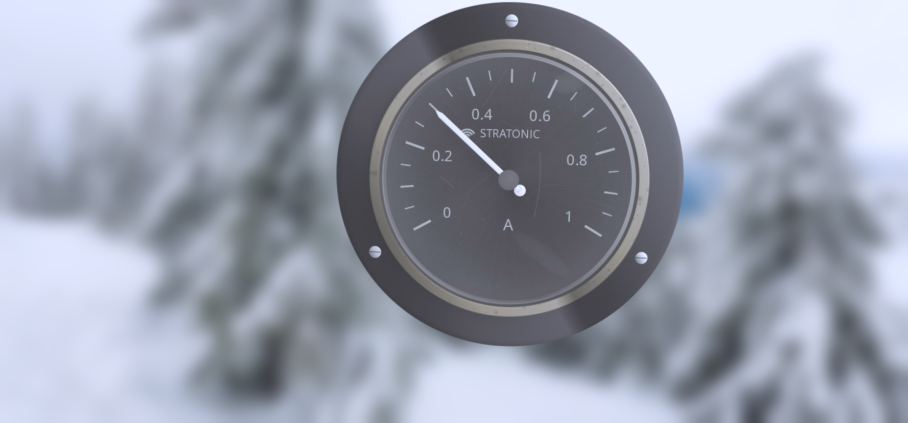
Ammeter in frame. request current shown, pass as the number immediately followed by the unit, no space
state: 0.3A
